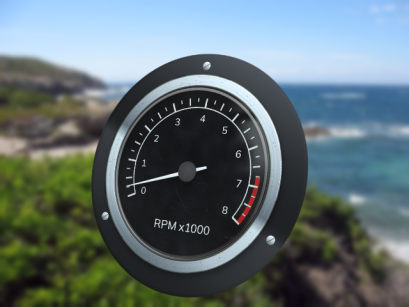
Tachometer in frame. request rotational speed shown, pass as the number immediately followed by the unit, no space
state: 250rpm
